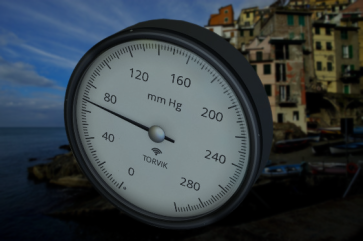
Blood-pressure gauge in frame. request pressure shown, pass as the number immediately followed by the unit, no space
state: 70mmHg
